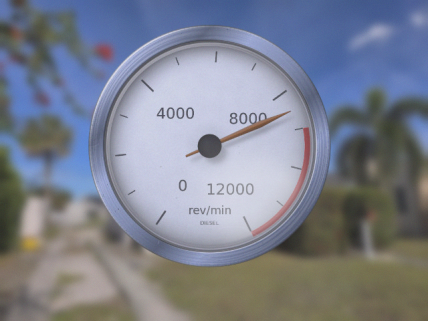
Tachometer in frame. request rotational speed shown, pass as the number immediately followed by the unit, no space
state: 8500rpm
